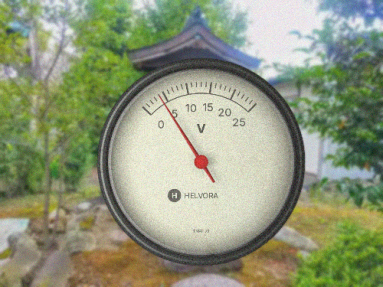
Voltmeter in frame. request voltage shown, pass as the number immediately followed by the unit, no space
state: 4V
